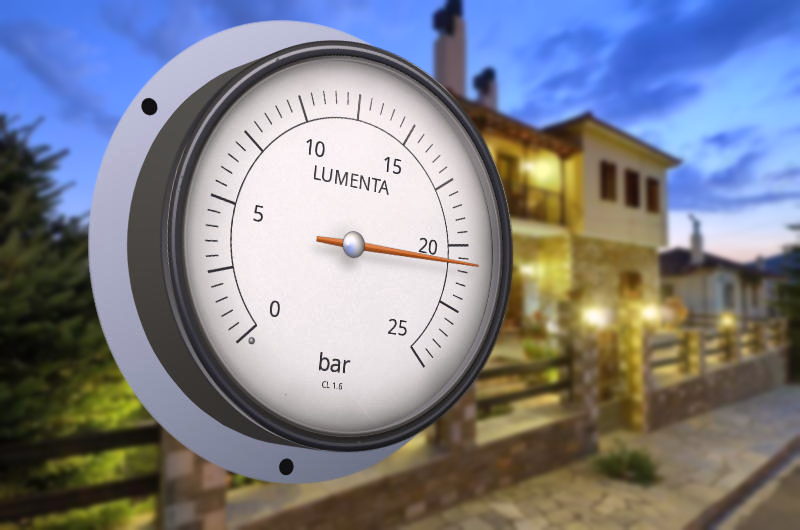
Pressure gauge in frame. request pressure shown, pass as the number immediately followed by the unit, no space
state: 20.75bar
